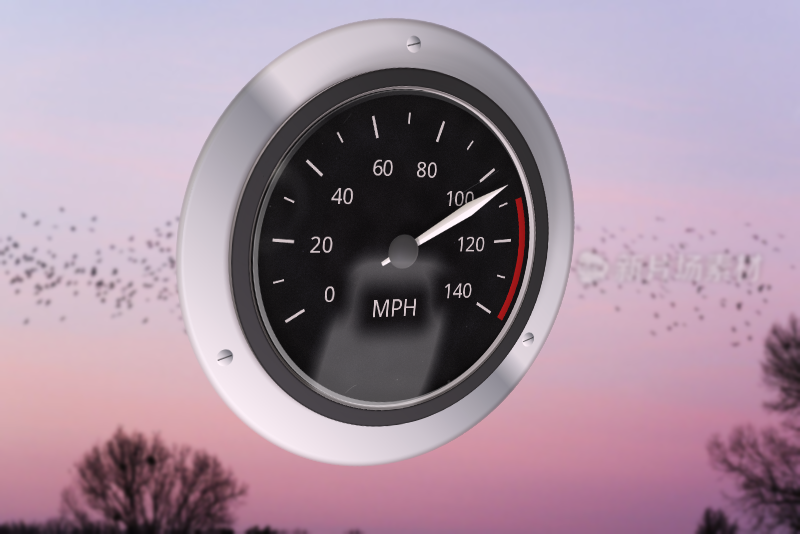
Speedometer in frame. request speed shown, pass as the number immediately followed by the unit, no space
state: 105mph
